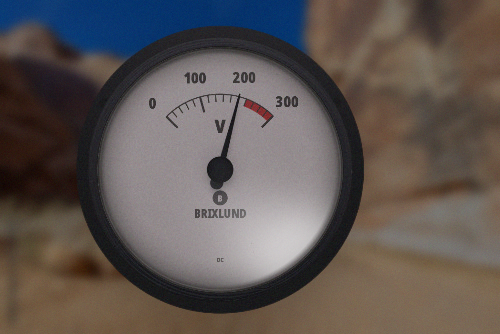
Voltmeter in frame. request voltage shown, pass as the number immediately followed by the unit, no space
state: 200V
